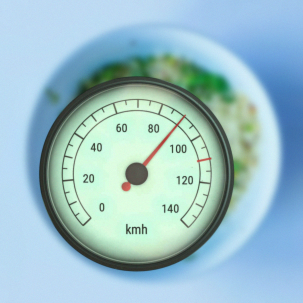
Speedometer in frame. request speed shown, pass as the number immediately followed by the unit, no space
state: 90km/h
